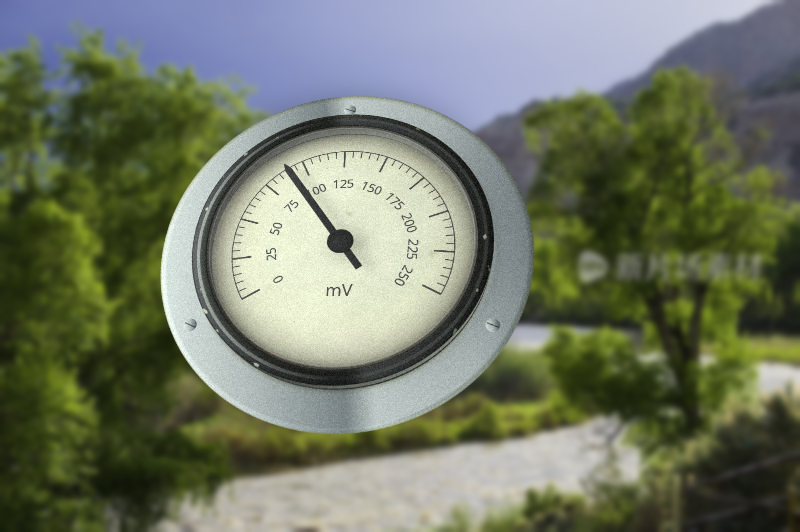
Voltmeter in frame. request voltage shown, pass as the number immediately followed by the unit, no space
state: 90mV
